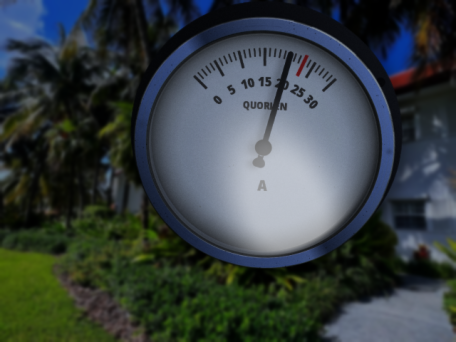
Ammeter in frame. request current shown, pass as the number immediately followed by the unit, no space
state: 20A
